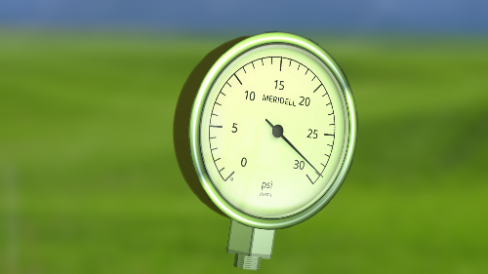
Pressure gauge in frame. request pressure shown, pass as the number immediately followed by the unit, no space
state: 29psi
